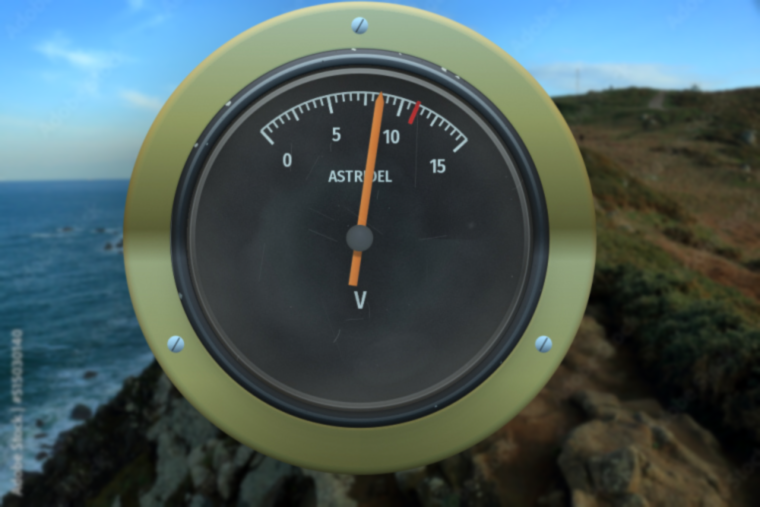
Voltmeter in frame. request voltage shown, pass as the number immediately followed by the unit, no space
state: 8.5V
